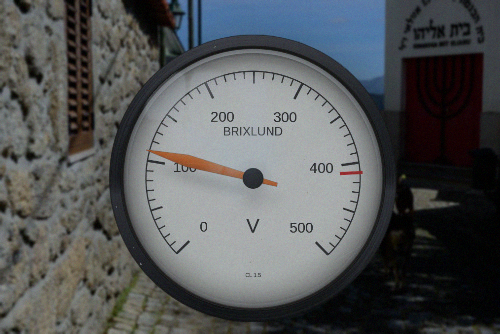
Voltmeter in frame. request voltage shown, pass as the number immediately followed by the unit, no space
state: 110V
